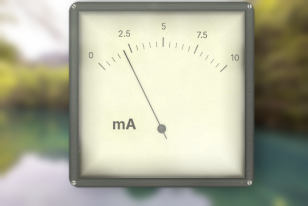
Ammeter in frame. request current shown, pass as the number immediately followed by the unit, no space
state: 2mA
